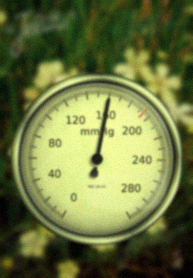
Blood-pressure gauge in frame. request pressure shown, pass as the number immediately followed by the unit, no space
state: 160mmHg
